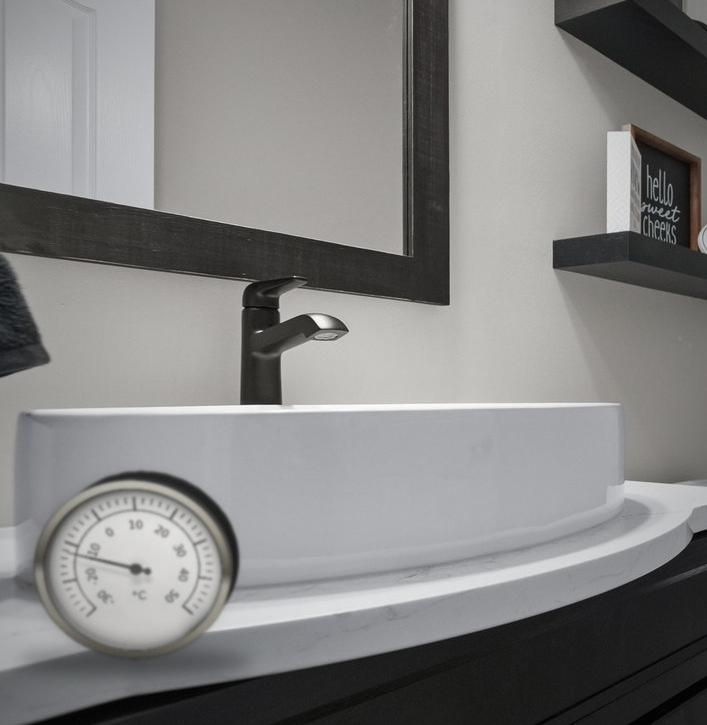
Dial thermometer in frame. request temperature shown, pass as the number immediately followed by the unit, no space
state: -12°C
